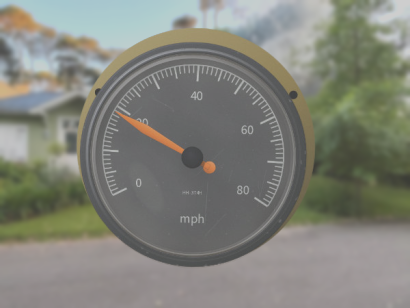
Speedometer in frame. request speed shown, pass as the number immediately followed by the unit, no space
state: 19mph
